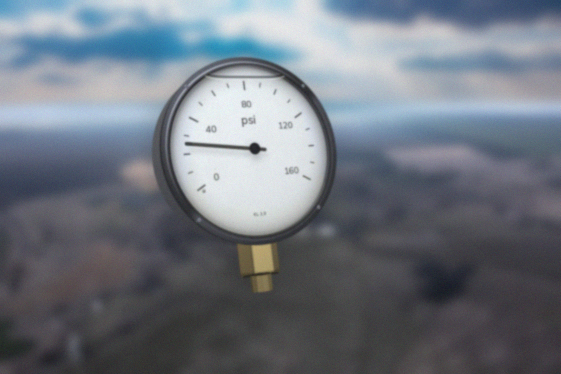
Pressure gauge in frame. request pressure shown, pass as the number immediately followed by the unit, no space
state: 25psi
